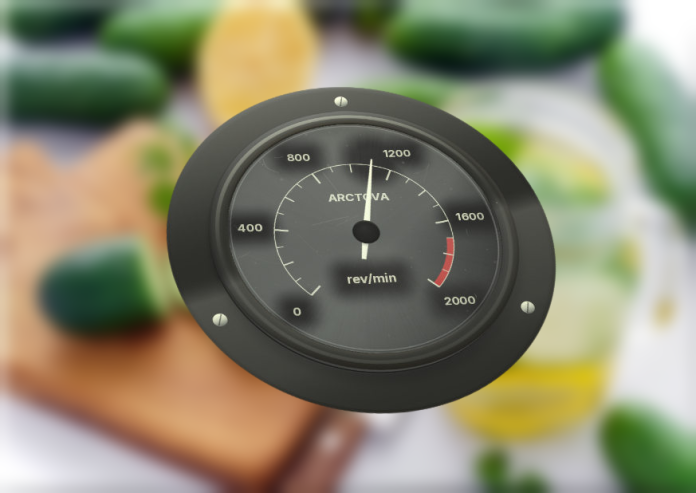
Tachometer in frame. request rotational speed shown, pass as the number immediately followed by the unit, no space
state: 1100rpm
